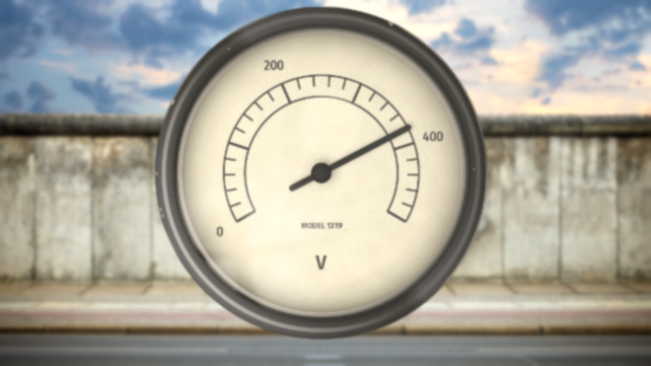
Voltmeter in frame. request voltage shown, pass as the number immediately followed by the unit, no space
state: 380V
